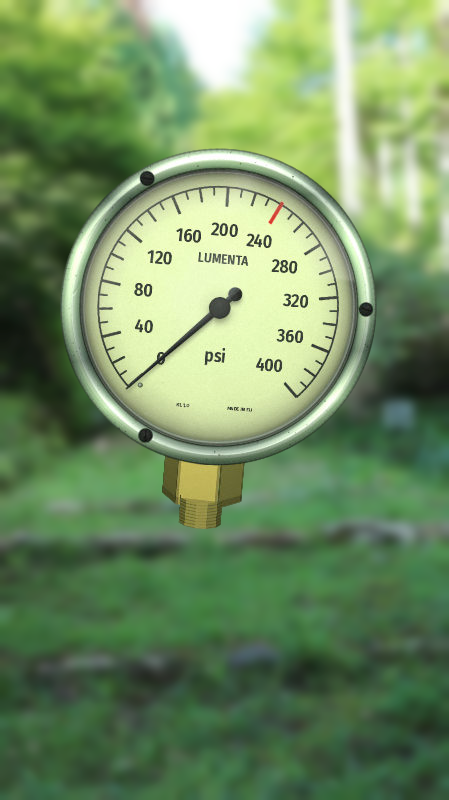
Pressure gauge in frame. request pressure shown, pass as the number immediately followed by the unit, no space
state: 0psi
